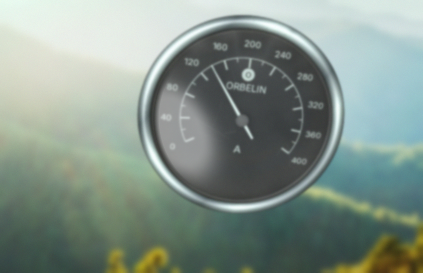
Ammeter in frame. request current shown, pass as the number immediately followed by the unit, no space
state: 140A
